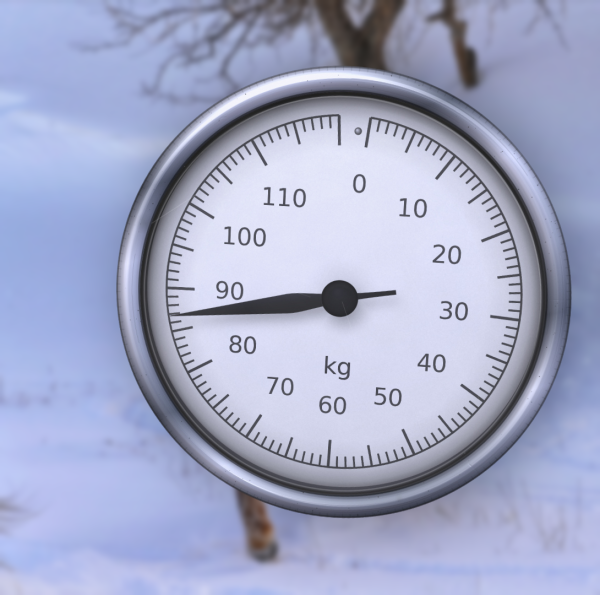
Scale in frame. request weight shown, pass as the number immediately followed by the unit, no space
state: 87kg
